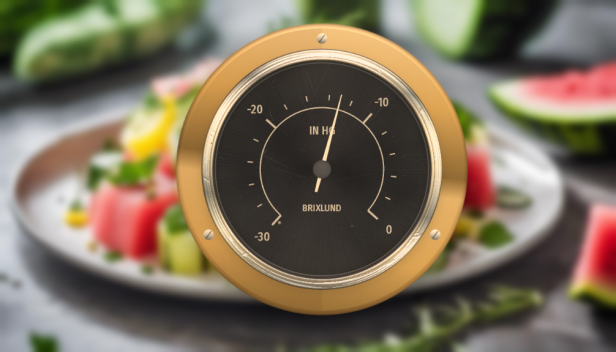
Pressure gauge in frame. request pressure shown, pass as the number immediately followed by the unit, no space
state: -13inHg
